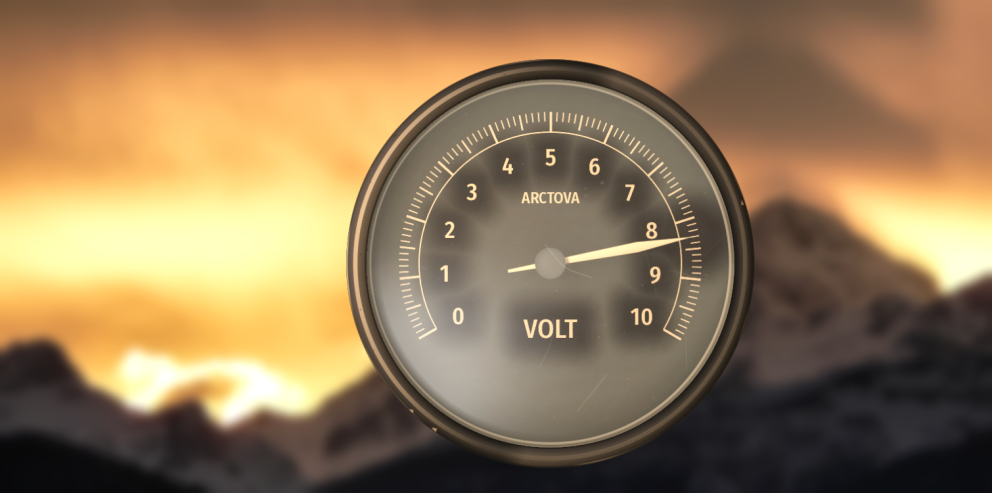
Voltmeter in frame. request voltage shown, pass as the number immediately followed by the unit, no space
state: 8.3V
